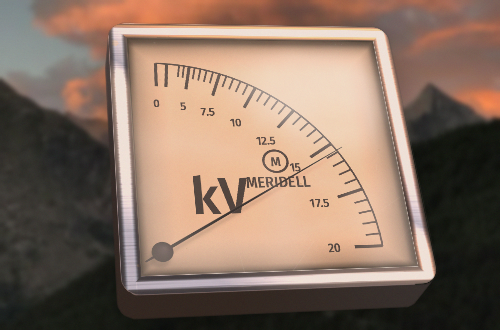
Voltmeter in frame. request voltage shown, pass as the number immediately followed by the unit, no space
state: 15.5kV
